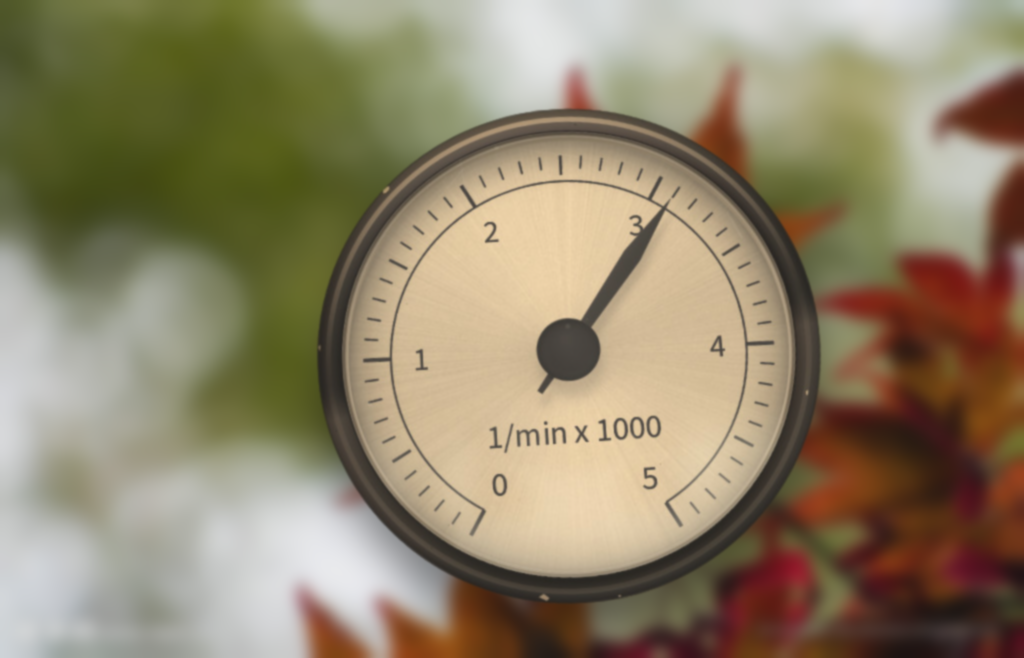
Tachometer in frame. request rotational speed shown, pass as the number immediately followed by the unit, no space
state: 3100rpm
